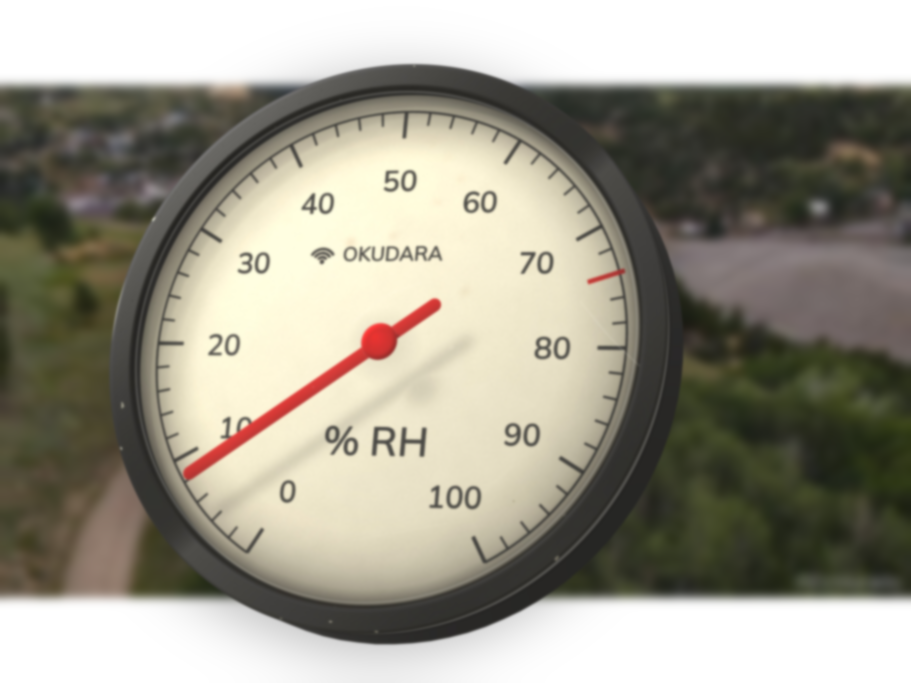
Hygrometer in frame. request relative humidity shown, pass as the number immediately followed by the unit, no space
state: 8%
